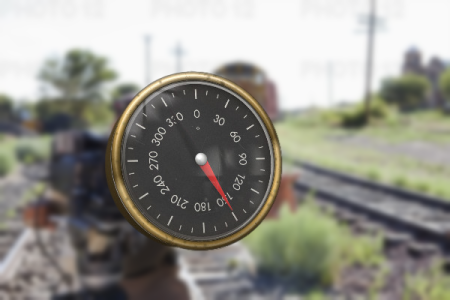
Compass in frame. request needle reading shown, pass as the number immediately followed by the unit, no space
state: 150°
